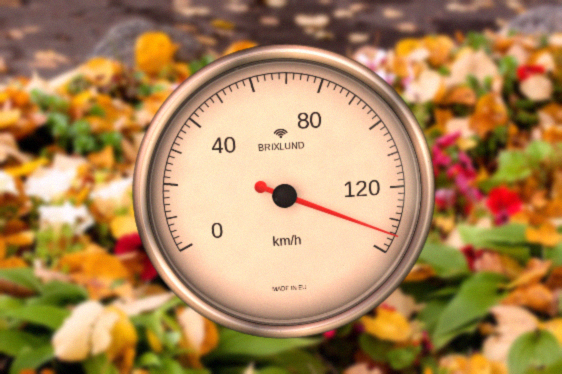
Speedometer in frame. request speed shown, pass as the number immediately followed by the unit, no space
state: 134km/h
